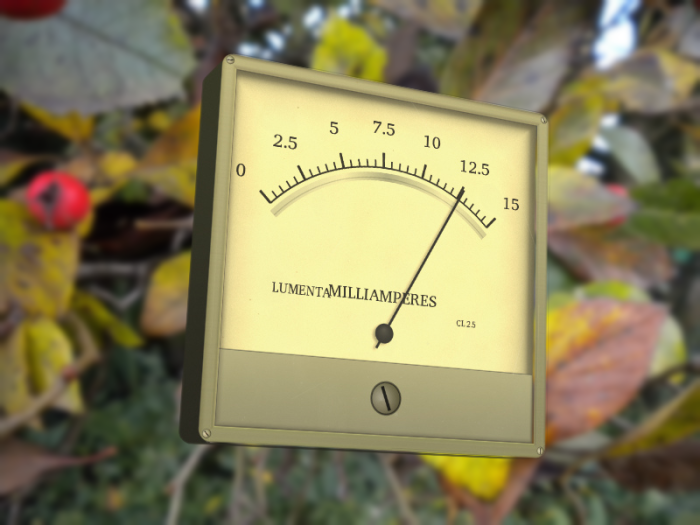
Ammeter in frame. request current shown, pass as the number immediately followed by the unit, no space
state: 12.5mA
